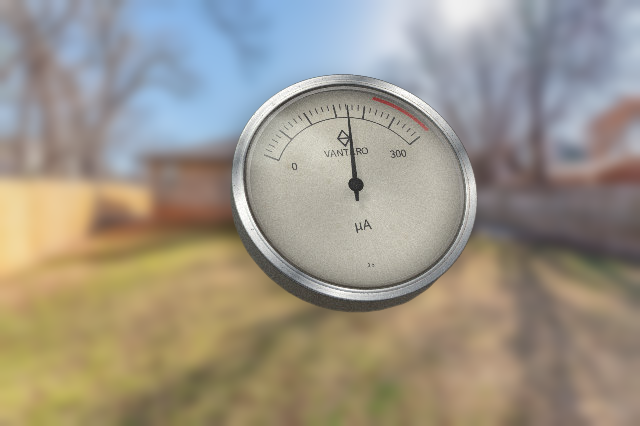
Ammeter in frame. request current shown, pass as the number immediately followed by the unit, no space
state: 170µA
